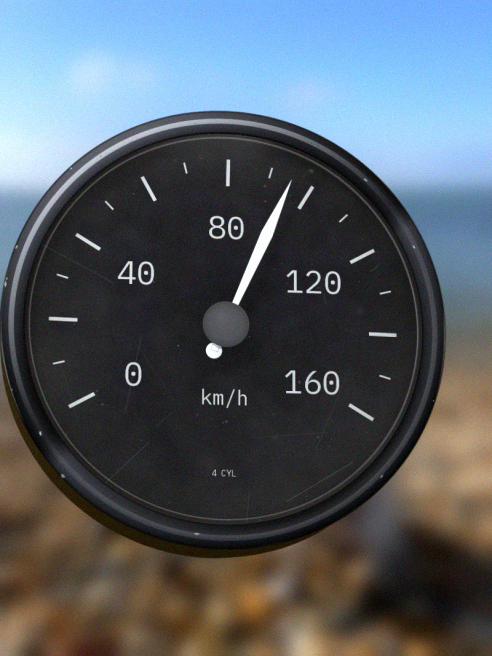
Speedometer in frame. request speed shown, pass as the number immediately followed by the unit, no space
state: 95km/h
